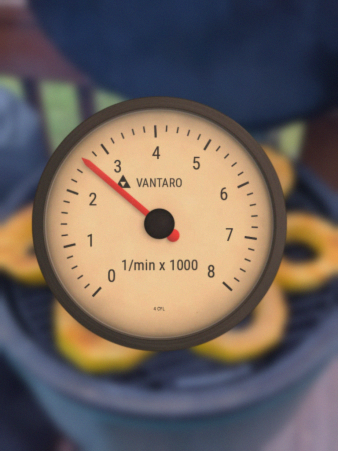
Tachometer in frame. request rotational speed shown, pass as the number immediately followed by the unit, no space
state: 2600rpm
